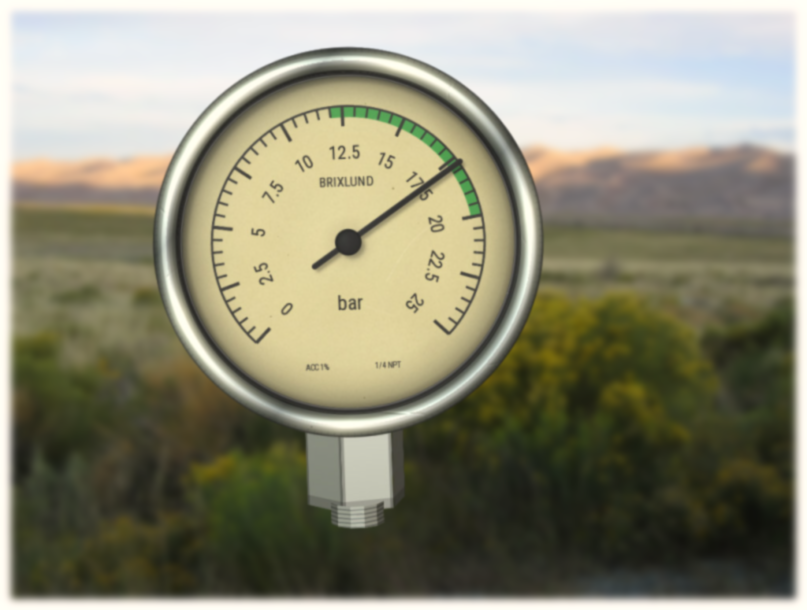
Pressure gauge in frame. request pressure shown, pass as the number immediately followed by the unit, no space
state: 17.75bar
